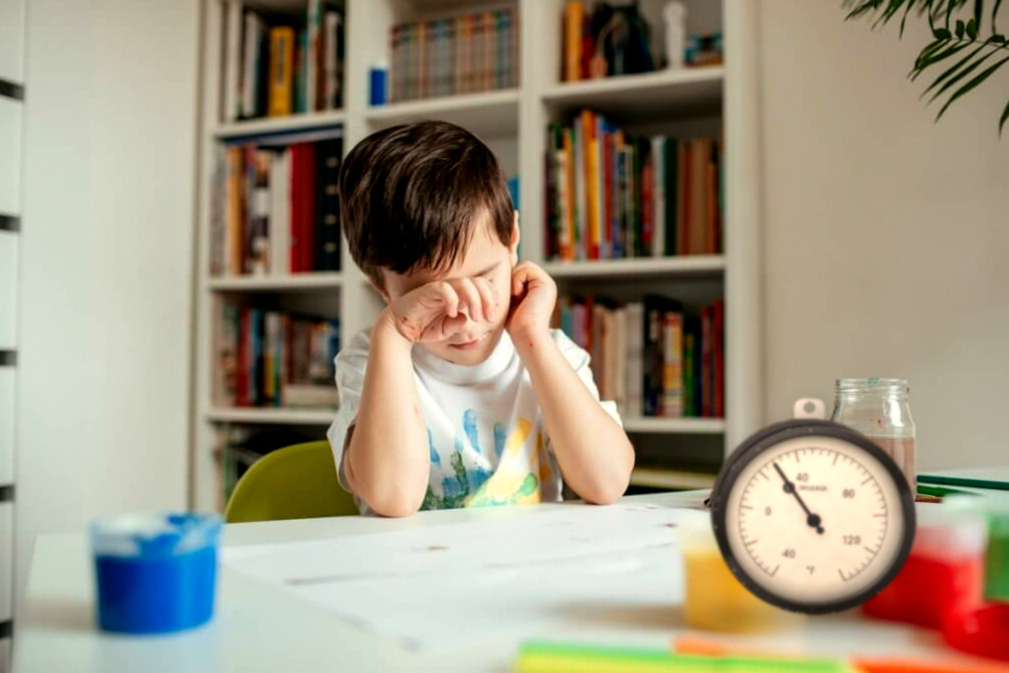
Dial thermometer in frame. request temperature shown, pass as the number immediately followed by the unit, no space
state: 28°F
